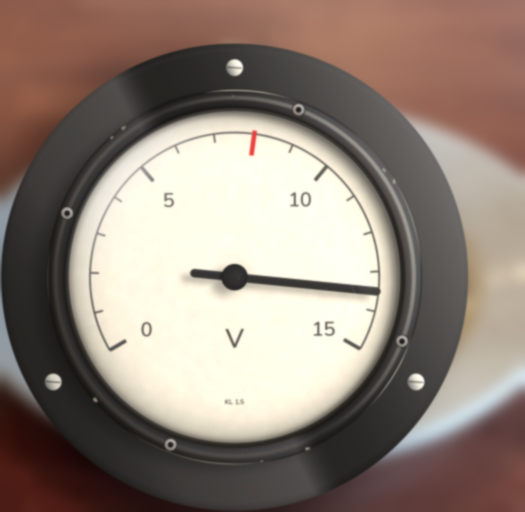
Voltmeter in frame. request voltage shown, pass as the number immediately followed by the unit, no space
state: 13.5V
